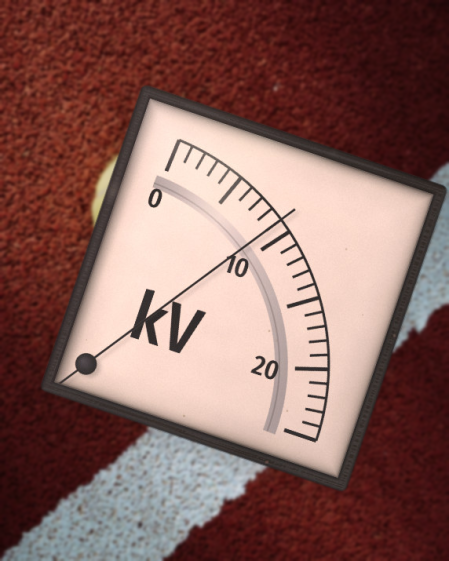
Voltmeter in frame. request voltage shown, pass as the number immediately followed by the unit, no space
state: 9kV
